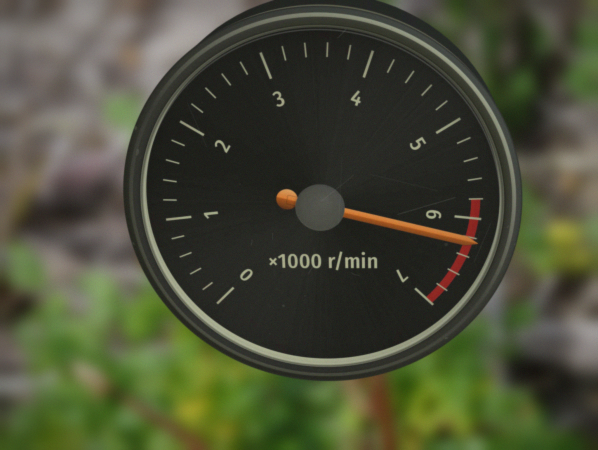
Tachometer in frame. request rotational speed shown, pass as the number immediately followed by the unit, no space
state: 6200rpm
